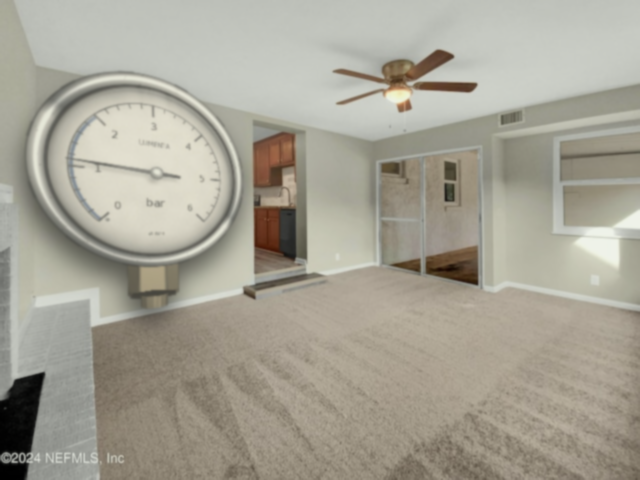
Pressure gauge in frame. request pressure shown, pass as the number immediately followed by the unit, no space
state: 1.1bar
